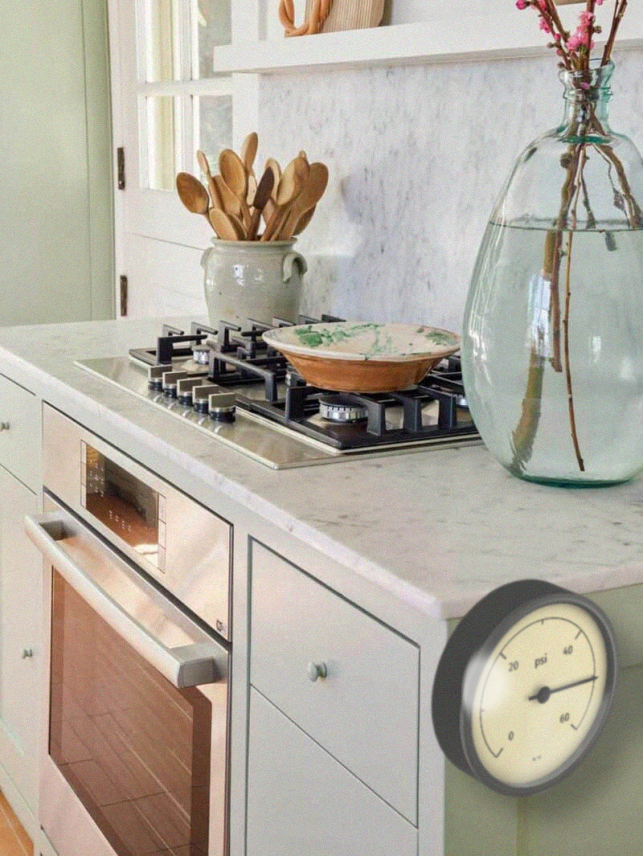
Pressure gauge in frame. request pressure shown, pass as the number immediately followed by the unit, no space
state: 50psi
